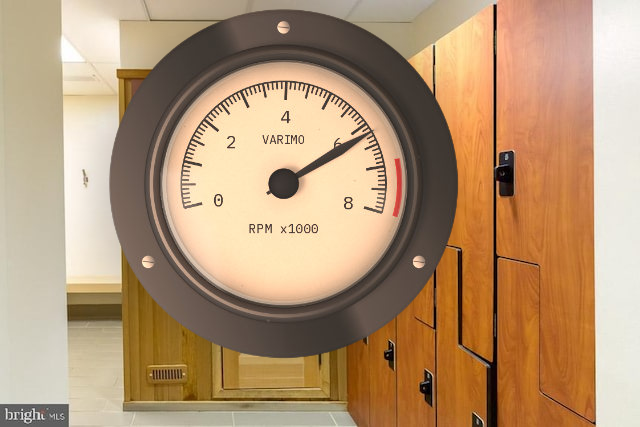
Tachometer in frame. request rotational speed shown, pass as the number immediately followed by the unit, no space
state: 6200rpm
